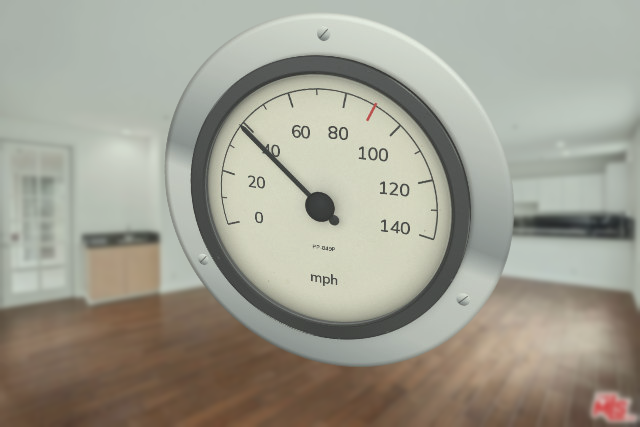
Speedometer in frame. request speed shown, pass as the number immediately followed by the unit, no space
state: 40mph
